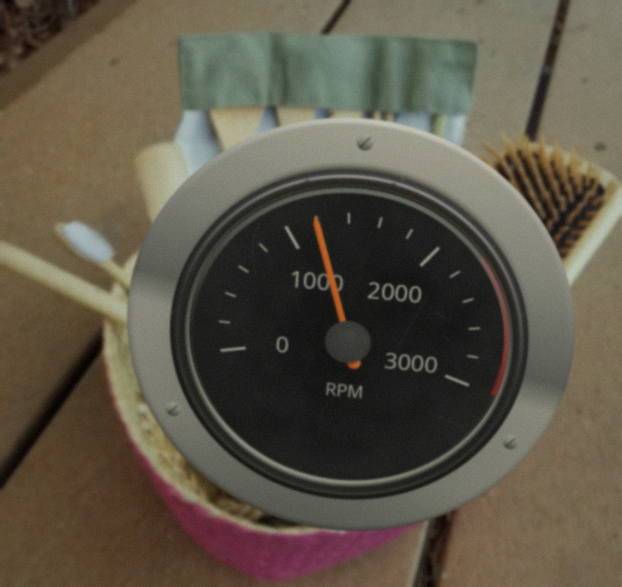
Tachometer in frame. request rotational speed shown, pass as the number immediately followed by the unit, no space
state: 1200rpm
